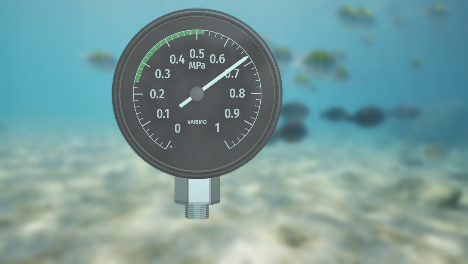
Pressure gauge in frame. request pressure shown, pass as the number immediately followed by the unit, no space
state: 0.68MPa
